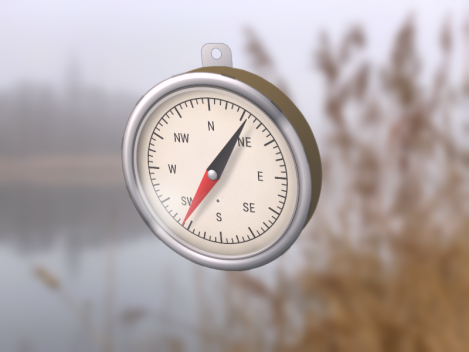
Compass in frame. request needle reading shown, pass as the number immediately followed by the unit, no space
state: 215°
